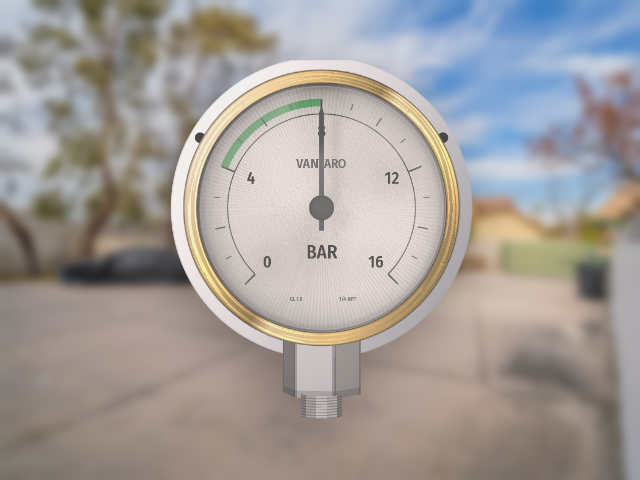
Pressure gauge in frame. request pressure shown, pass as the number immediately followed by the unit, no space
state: 8bar
